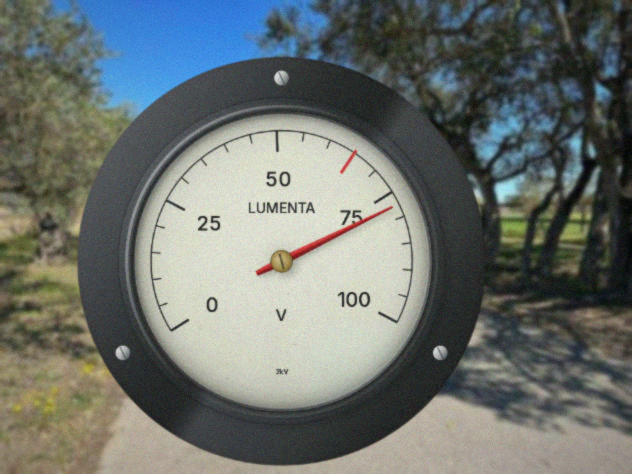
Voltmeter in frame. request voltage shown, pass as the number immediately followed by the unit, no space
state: 77.5V
